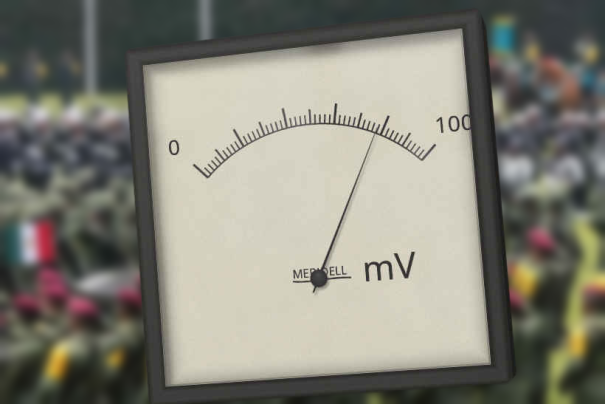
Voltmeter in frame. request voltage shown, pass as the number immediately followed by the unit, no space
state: 78mV
